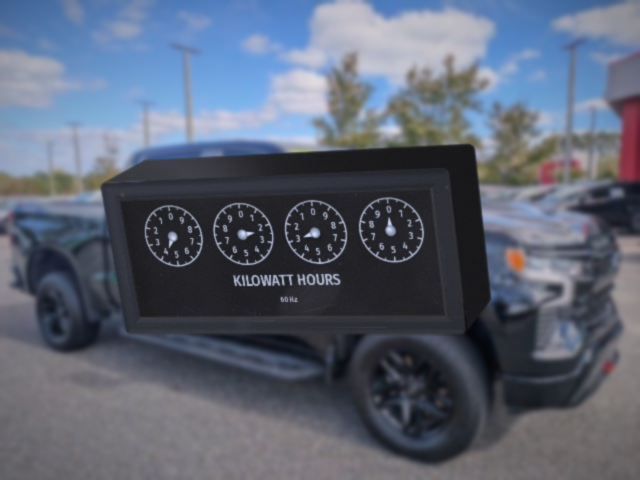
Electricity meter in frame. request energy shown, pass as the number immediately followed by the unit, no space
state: 4230kWh
